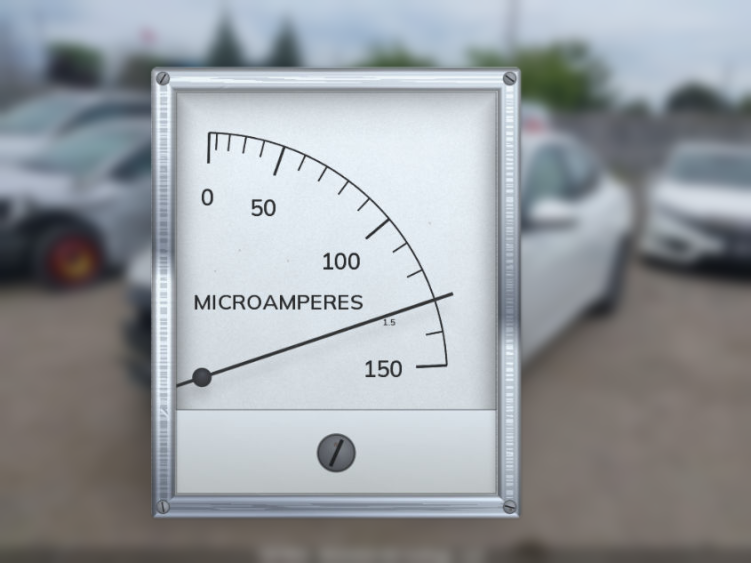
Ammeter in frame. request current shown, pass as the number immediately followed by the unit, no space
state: 130µA
